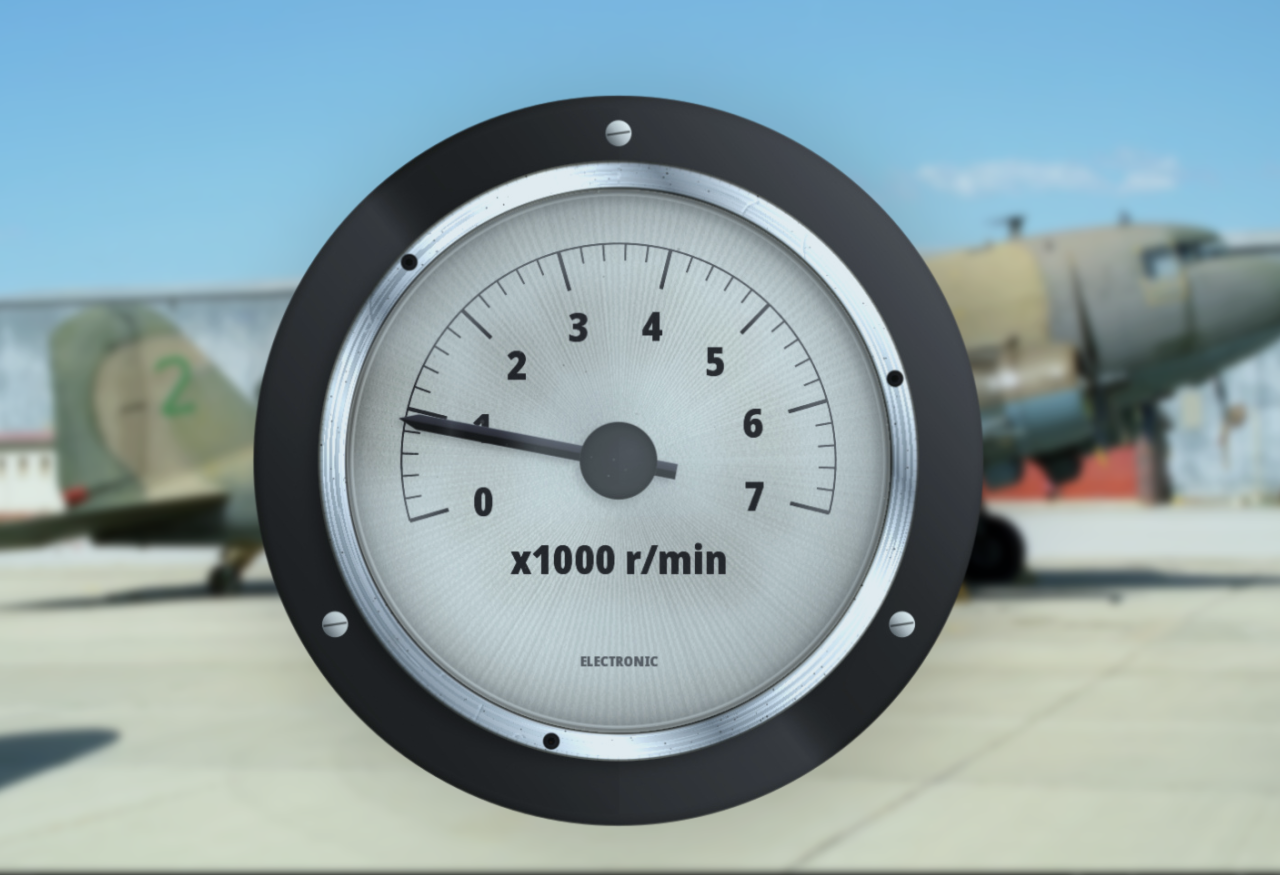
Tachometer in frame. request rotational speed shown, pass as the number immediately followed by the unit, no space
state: 900rpm
